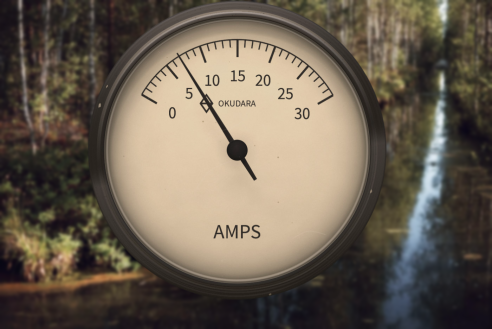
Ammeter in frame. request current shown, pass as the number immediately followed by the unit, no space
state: 7A
